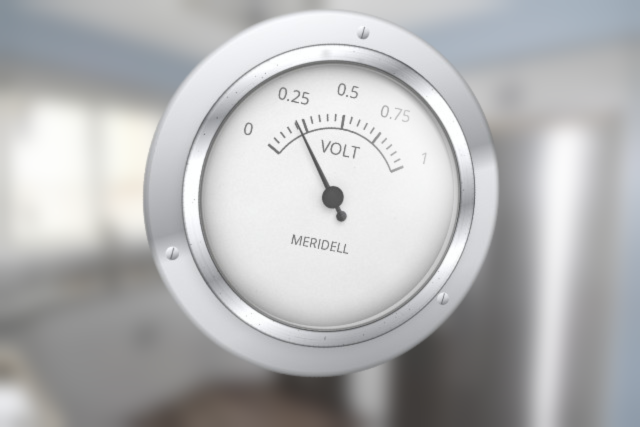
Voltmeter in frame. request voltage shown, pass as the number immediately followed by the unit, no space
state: 0.2V
